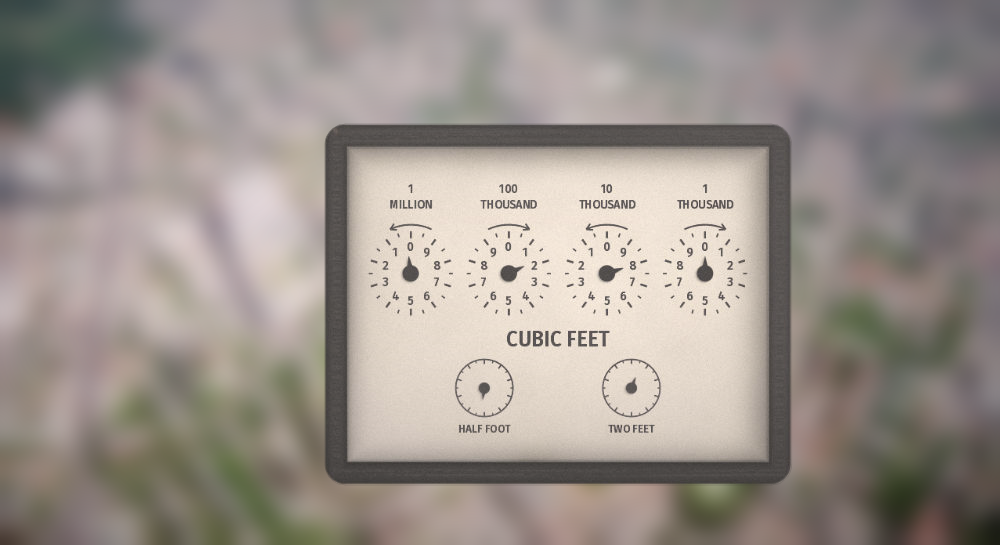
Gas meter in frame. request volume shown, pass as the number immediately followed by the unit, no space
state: 18000ft³
